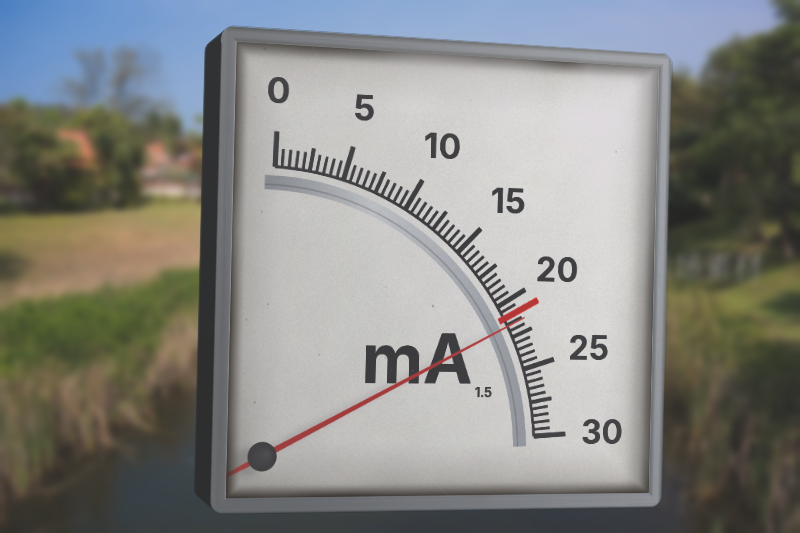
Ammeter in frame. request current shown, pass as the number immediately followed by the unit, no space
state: 21.5mA
